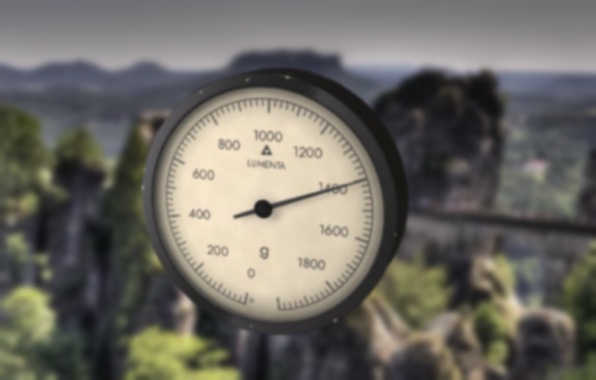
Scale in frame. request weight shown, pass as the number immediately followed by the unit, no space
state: 1400g
